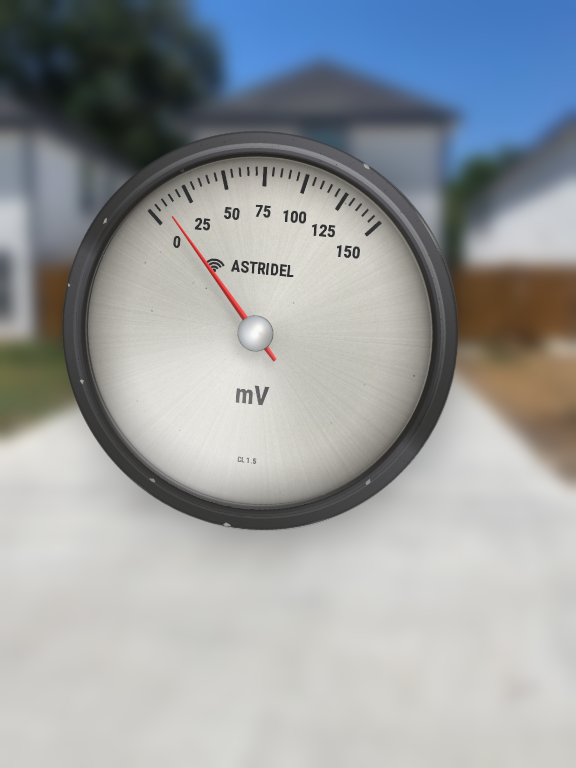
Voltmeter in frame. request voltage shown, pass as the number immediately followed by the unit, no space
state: 10mV
